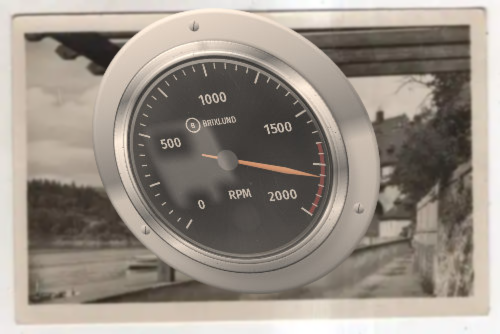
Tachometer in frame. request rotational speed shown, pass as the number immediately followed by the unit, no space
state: 1800rpm
